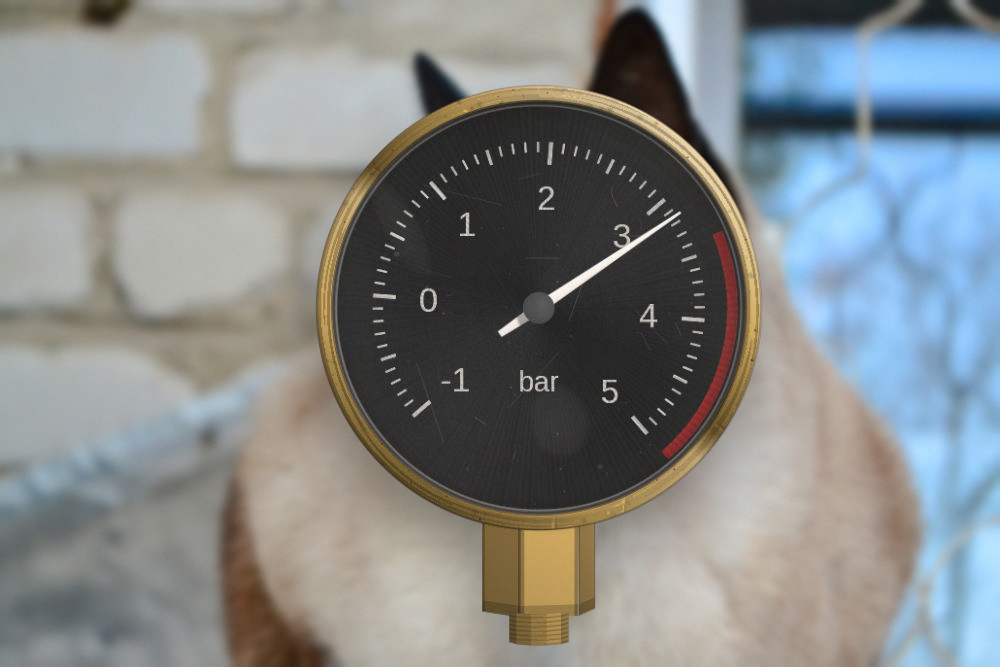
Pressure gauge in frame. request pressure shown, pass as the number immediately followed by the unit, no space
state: 3.15bar
